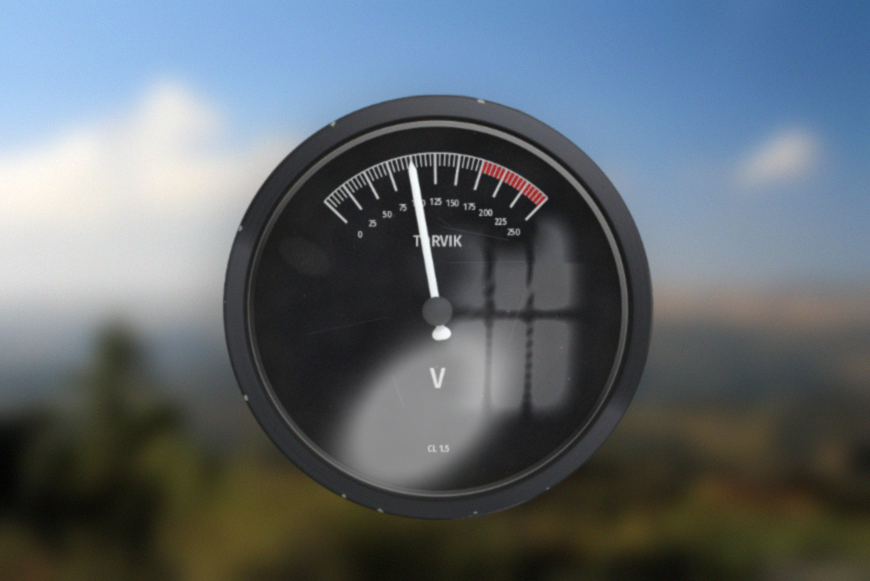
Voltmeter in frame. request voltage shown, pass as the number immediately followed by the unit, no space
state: 100V
